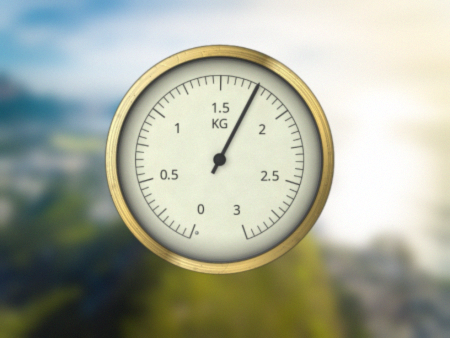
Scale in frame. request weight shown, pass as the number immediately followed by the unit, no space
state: 1.75kg
